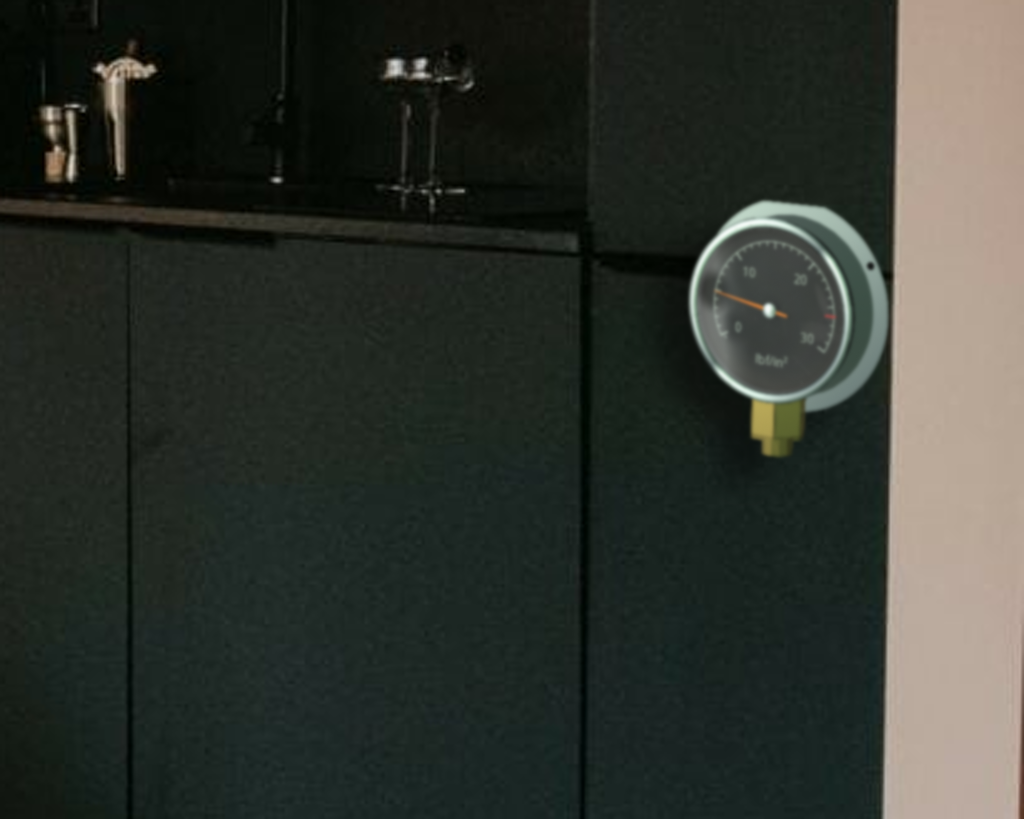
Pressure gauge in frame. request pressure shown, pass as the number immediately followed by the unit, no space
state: 5psi
